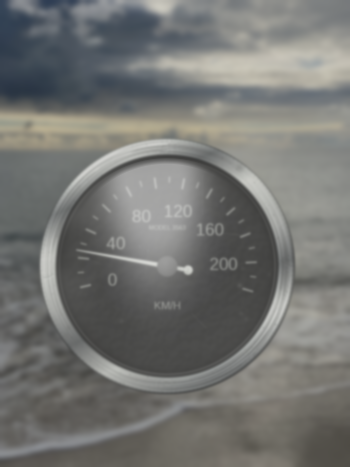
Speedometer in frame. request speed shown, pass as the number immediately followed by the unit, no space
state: 25km/h
